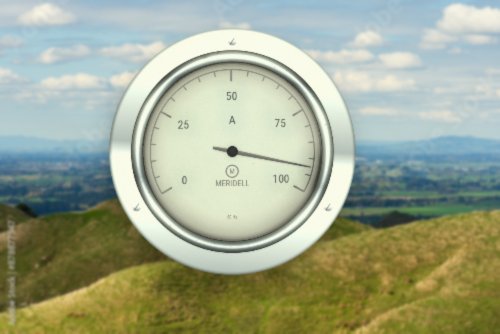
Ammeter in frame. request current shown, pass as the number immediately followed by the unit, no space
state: 92.5A
